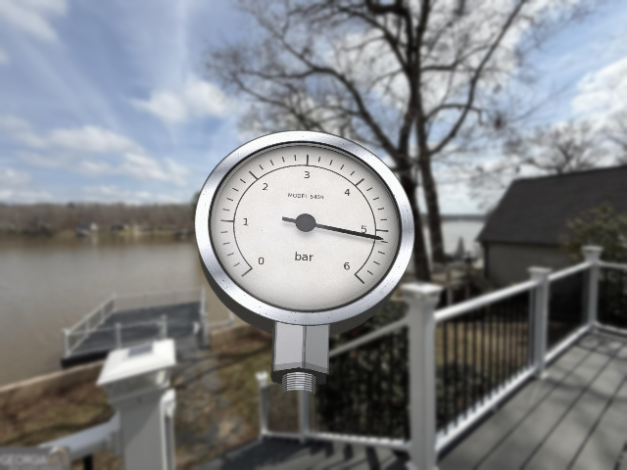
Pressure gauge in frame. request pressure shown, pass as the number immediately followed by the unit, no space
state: 5.2bar
